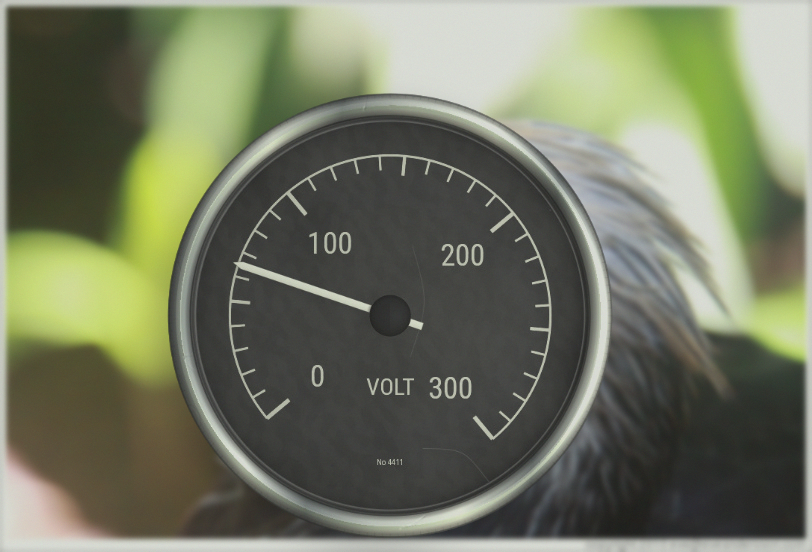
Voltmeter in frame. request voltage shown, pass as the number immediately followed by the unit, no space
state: 65V
